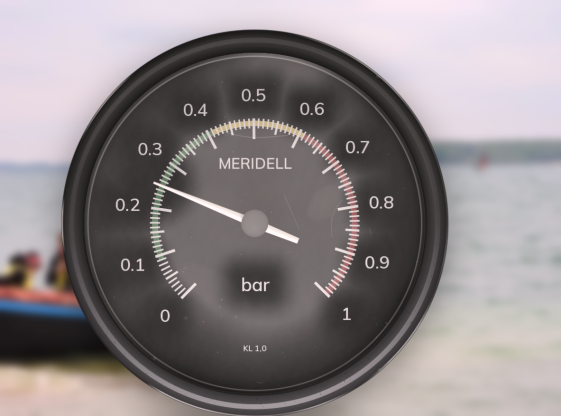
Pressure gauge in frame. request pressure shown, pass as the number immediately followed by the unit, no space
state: 0.25bar
